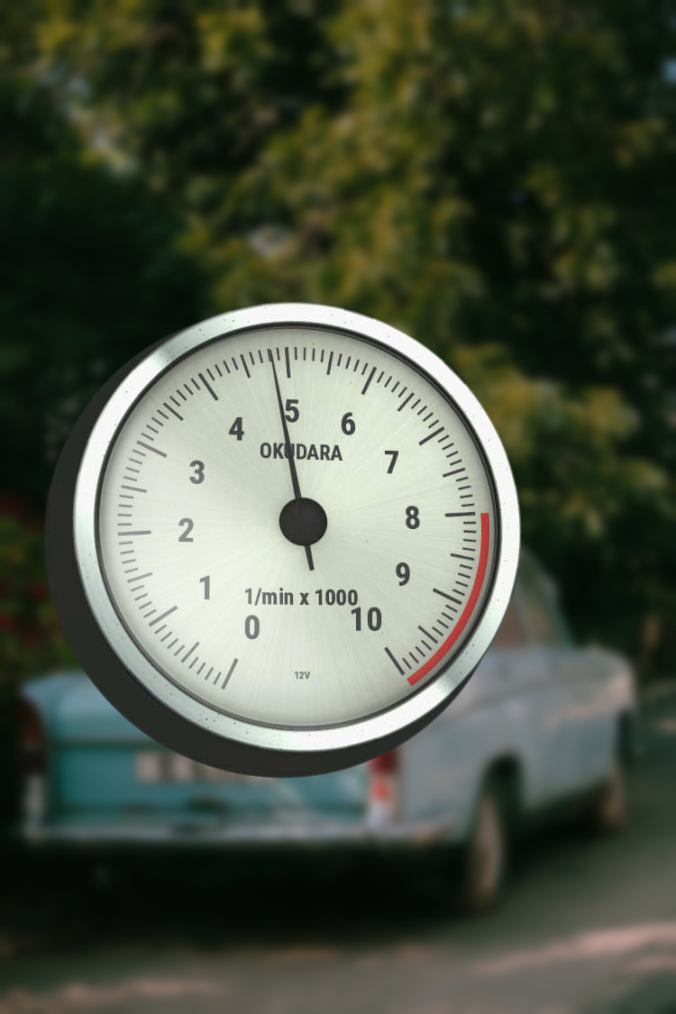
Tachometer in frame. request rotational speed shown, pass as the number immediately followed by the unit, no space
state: 4800rpm
